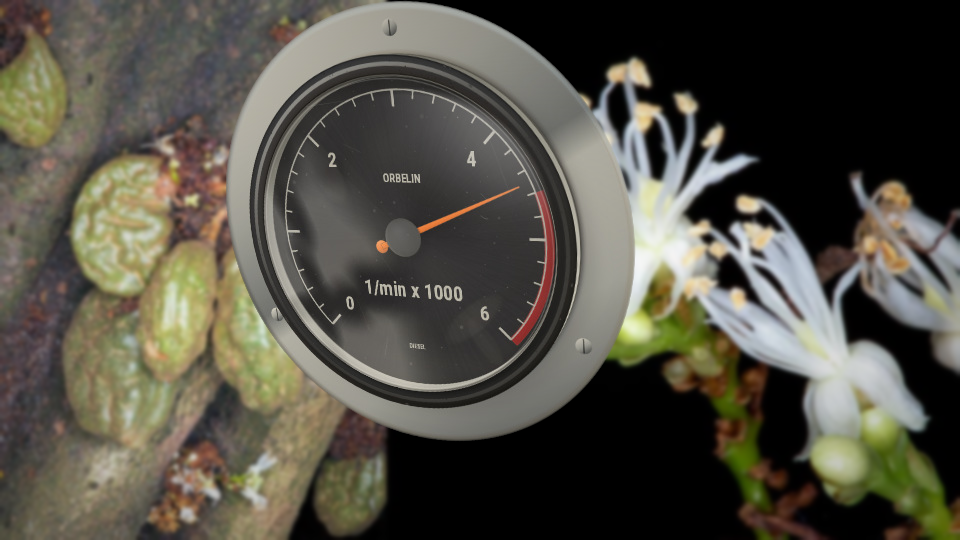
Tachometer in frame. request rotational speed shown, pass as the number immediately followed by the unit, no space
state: 4500rpm
